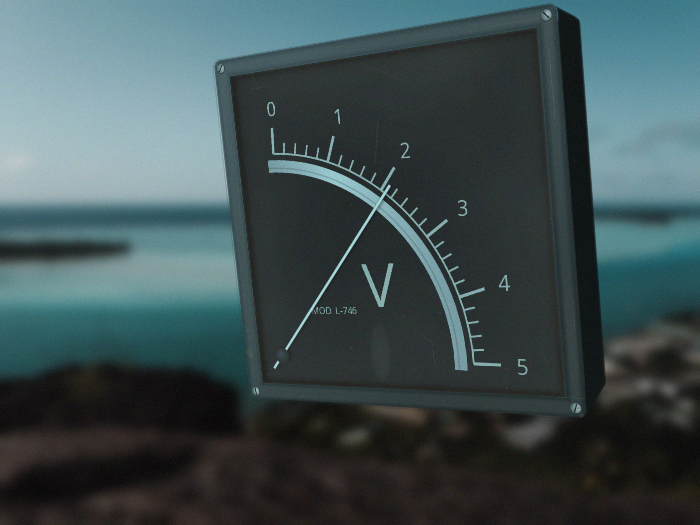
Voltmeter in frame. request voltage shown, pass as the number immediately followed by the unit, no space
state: 2.1V
